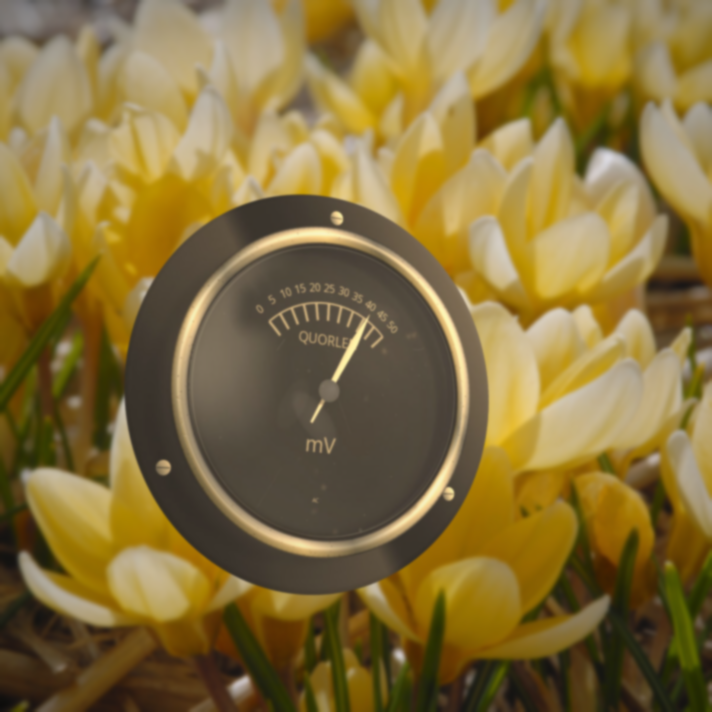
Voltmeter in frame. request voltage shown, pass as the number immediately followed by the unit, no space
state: 40mV
